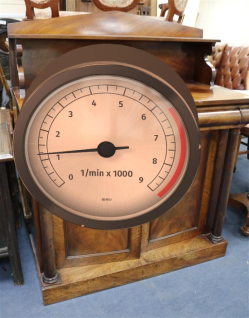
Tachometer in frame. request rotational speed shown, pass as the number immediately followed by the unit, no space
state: 1250rpm
